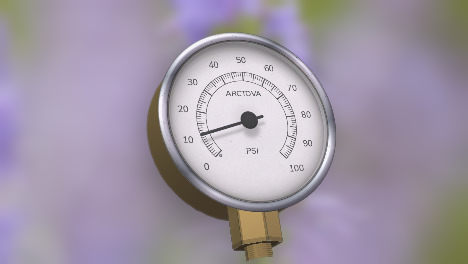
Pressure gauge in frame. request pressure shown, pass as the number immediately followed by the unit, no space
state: 10psi
